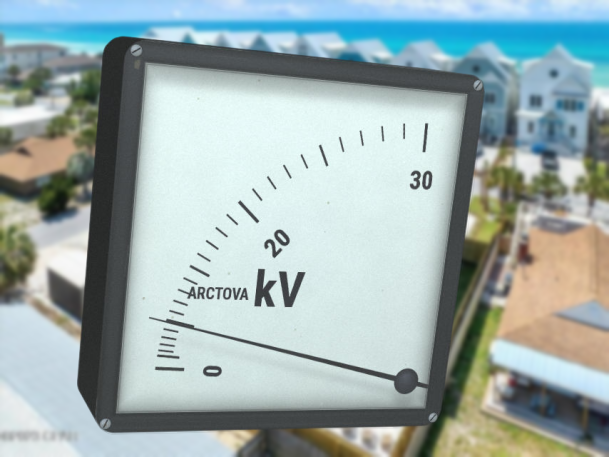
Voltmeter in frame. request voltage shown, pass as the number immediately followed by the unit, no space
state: 10kV
